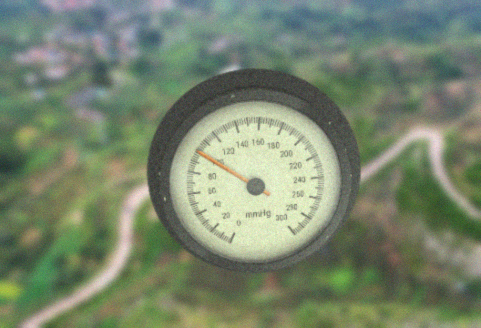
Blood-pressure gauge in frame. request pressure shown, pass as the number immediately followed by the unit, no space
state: 100mmHg
